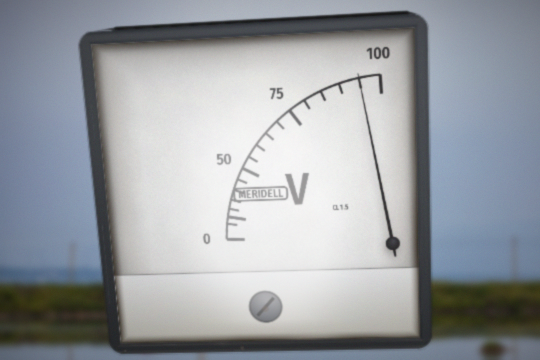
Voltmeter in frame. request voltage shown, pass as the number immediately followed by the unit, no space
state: 95V
